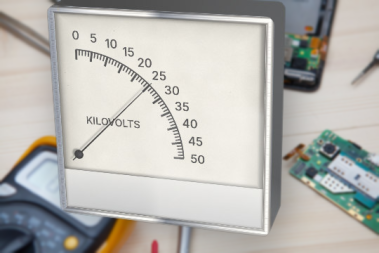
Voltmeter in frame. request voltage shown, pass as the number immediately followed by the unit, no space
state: 25kV
